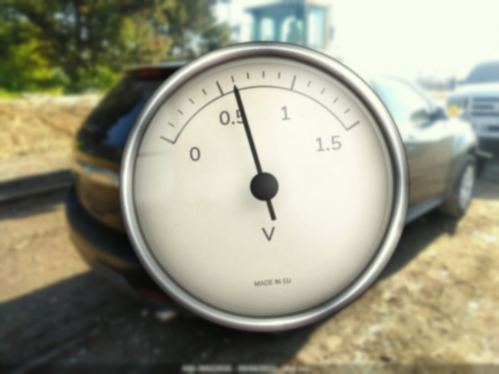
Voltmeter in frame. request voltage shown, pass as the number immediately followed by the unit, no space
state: 0.6V
